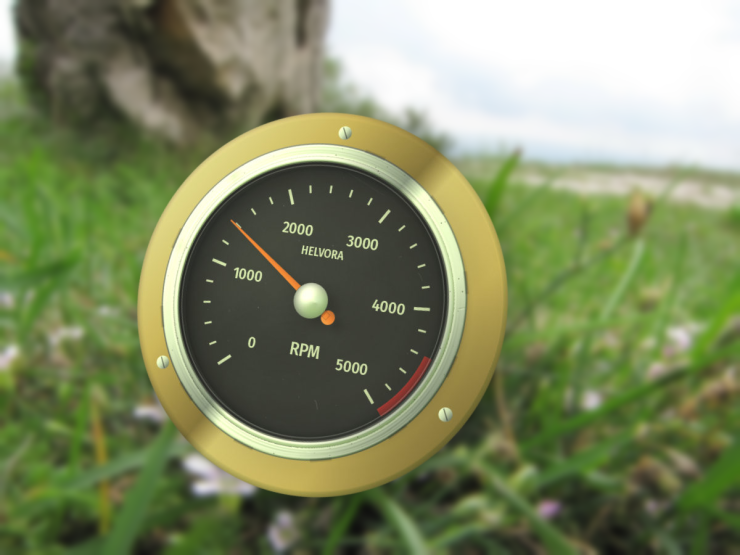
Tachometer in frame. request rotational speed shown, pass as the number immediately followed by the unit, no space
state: 1400rpm
